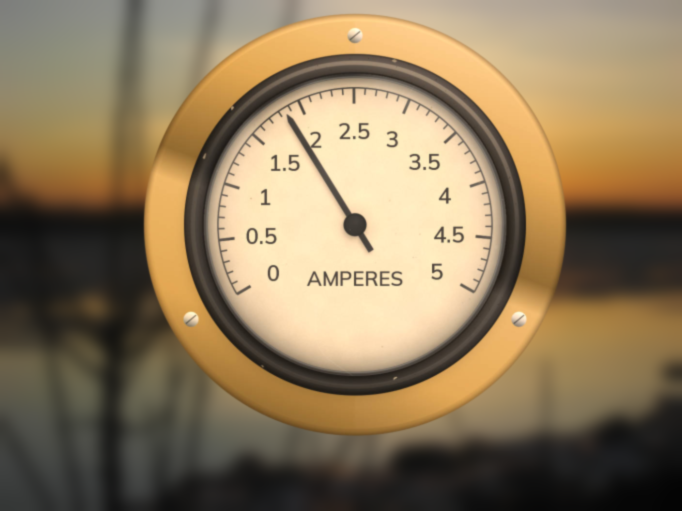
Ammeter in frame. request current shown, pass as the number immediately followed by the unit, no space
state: 1.85A
